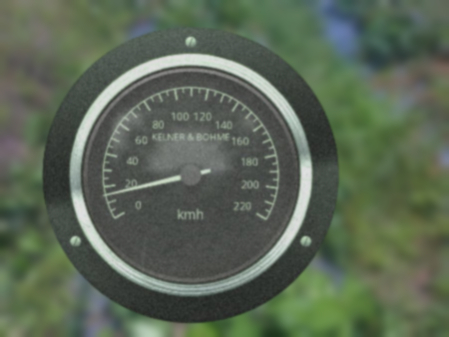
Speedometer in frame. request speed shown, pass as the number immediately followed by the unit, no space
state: 15km/h
